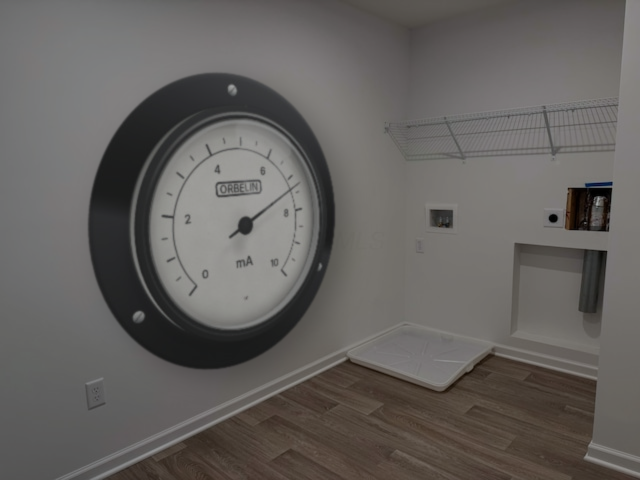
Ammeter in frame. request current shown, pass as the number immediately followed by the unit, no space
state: 7.25mA
